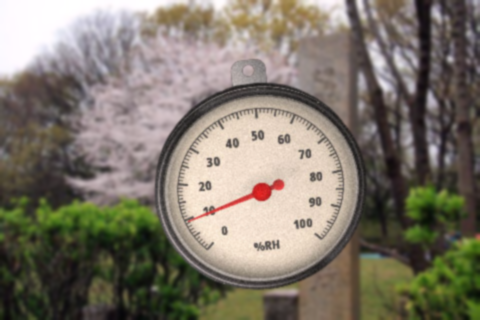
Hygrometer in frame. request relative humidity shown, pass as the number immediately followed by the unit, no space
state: 10%
